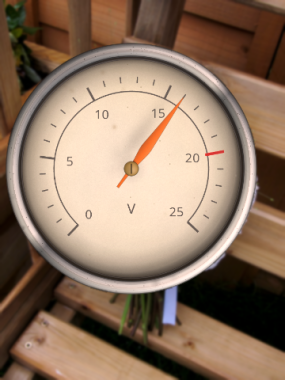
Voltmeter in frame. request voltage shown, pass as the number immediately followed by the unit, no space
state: 16V
